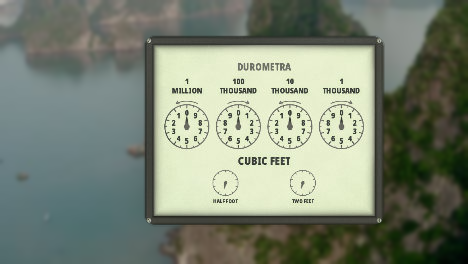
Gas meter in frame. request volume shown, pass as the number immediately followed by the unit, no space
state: 0ft³
